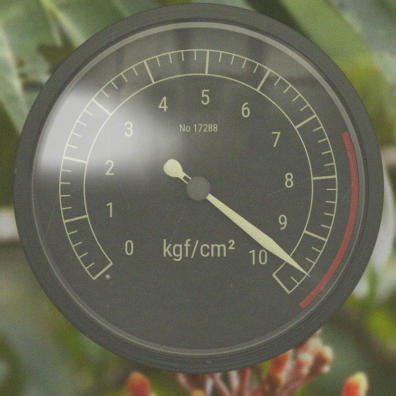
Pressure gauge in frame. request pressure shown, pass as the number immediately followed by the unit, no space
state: 9.6kg/cm²
